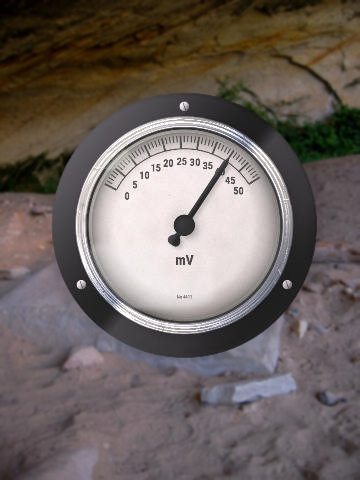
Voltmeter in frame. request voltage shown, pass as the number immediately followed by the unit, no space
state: 40mV
